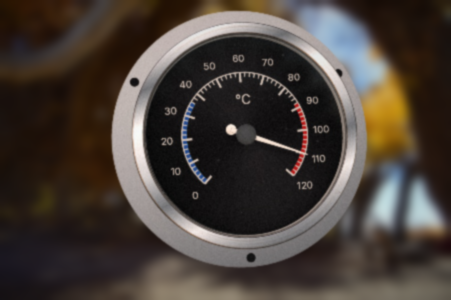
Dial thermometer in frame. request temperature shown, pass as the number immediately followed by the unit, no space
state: 110°C
